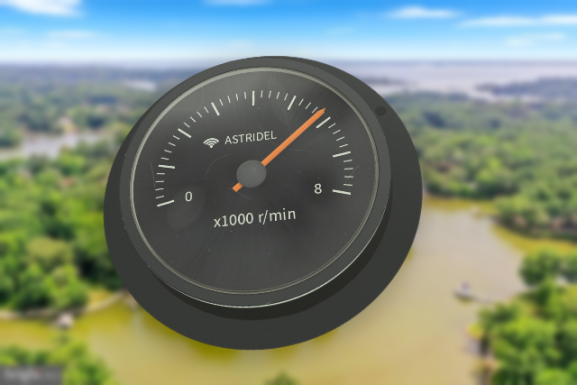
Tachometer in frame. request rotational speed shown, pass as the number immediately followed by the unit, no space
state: 5800rpm
